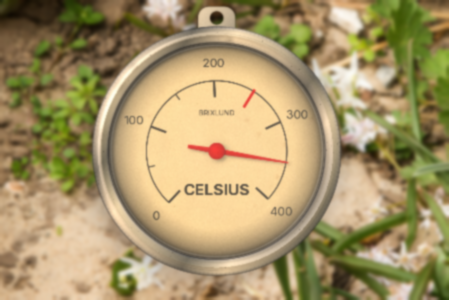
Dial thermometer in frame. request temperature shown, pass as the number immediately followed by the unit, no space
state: 350°C
